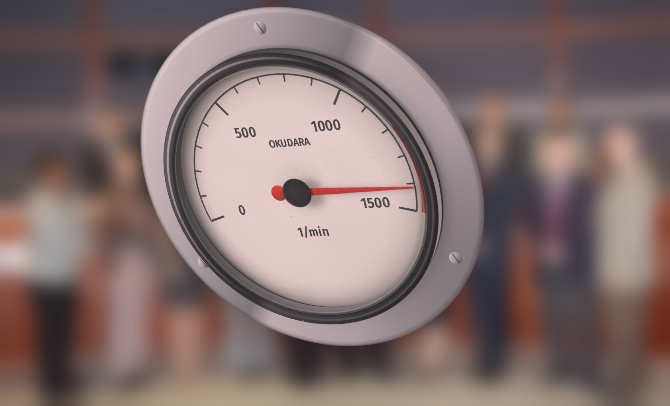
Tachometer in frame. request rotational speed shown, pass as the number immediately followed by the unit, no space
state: 1400rpm
